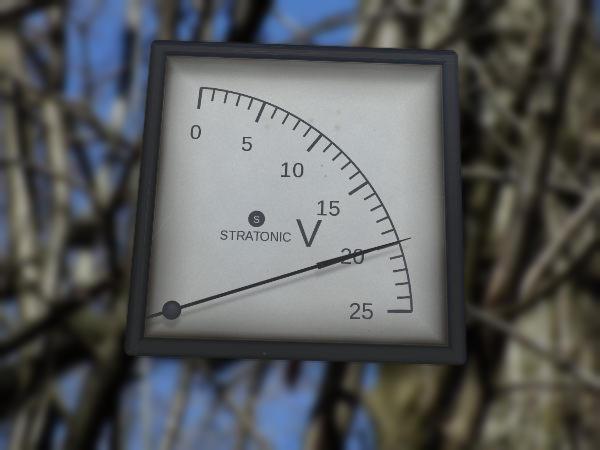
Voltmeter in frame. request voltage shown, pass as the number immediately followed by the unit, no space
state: 20V
